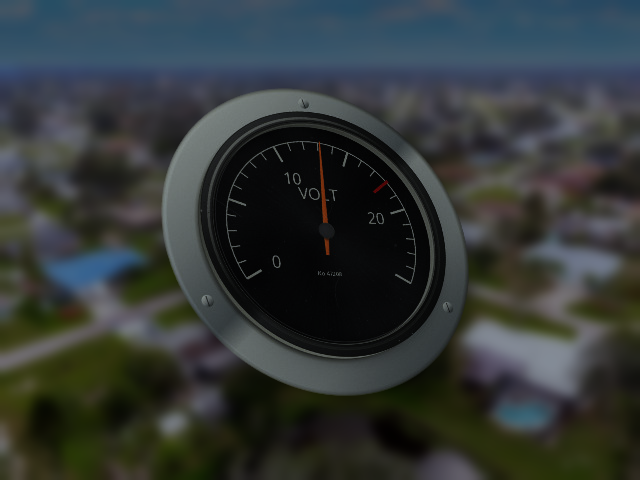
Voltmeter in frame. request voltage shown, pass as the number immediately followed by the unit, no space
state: 13V
